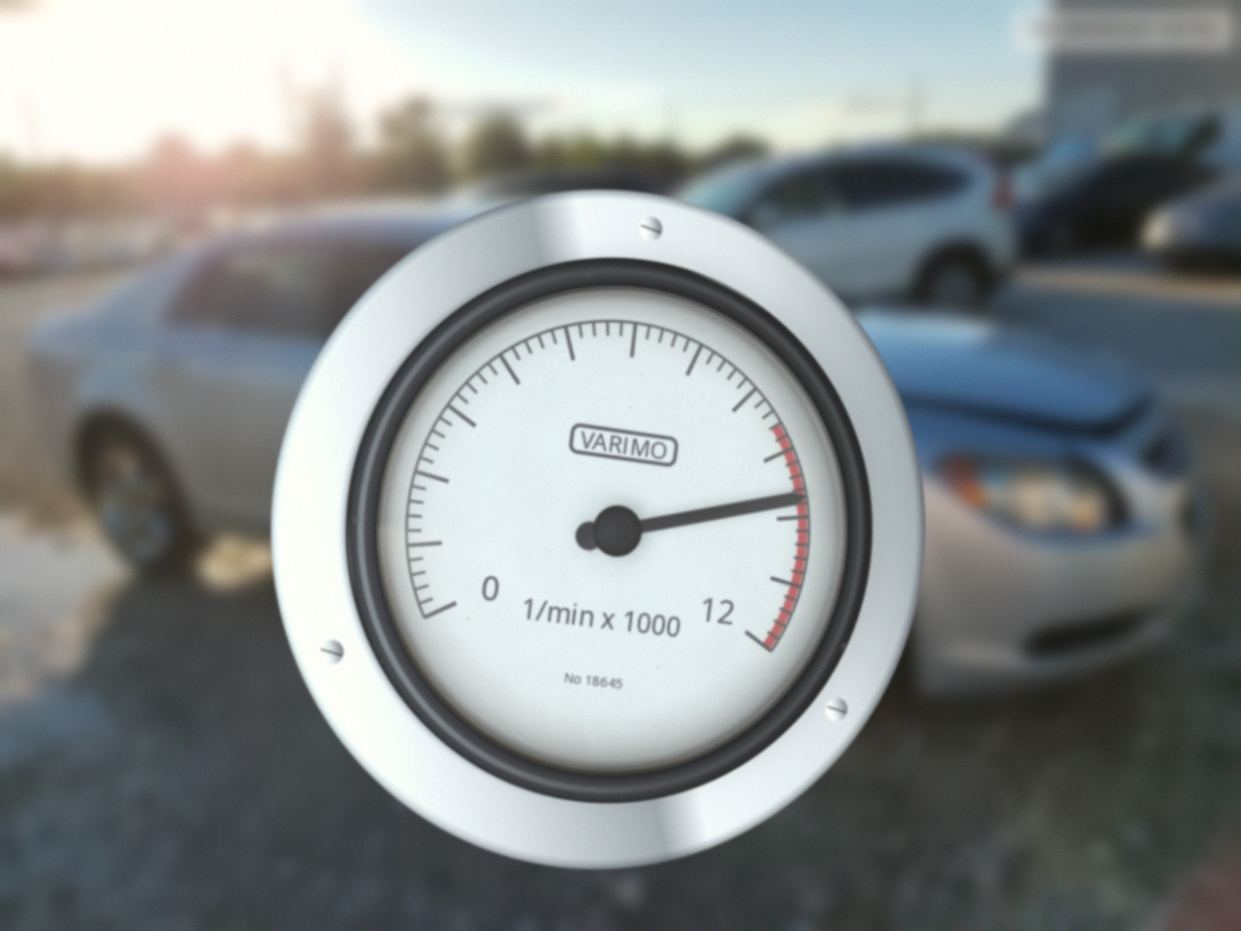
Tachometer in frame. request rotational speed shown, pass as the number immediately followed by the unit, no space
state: 9700rpm
